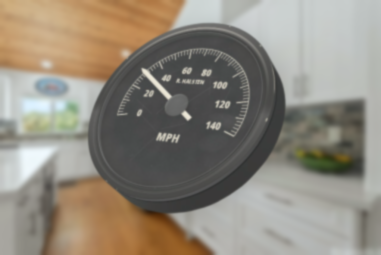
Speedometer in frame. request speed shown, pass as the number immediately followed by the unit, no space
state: 30mph
